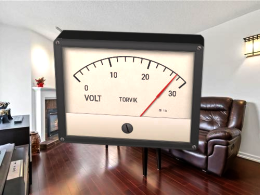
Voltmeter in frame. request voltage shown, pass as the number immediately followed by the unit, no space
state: 27V
